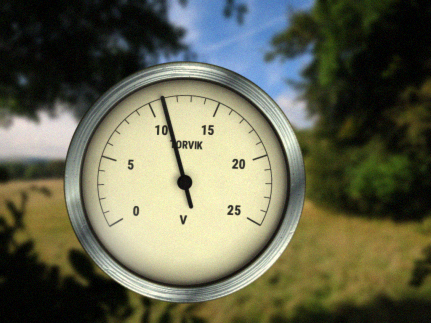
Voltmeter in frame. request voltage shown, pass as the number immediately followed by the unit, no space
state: 11V
